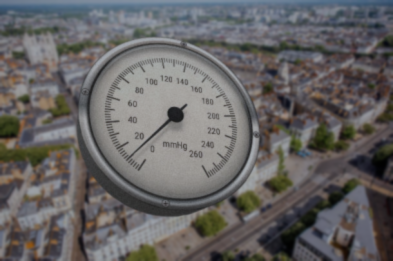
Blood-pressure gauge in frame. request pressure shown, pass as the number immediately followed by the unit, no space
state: 10mmHg
